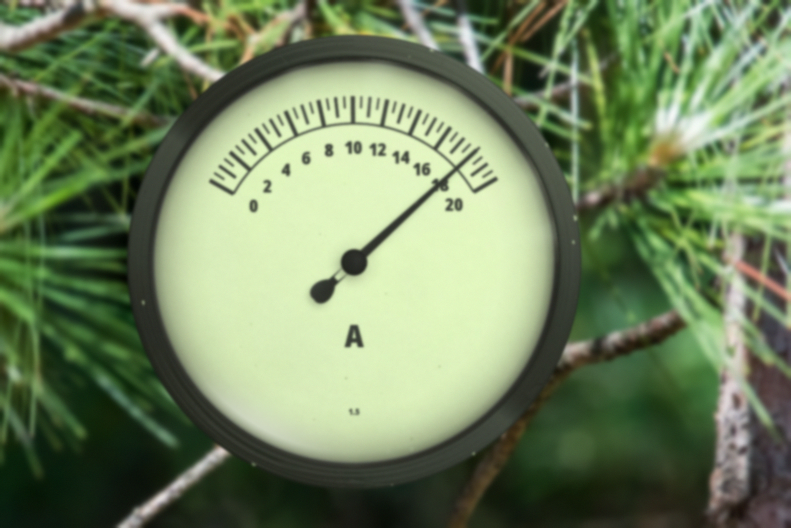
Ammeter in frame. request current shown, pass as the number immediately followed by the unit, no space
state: 18A
